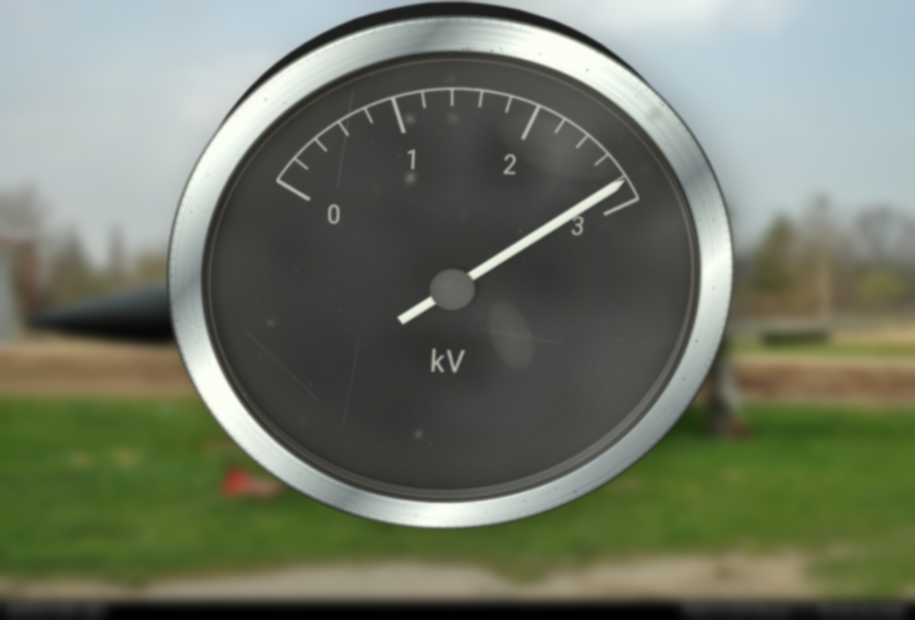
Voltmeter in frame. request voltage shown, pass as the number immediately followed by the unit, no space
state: 2.8kV
